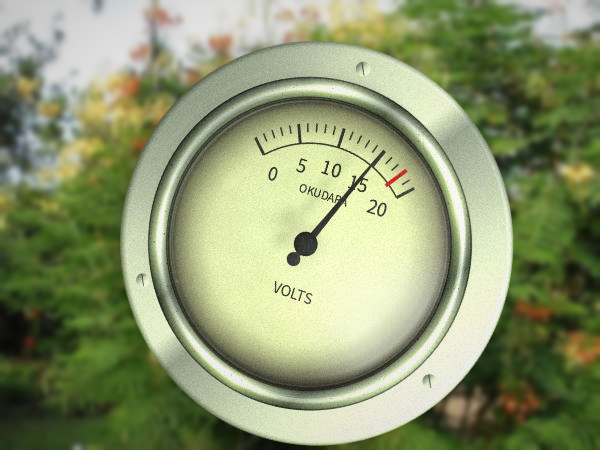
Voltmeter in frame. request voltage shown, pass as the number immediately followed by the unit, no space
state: 15V
